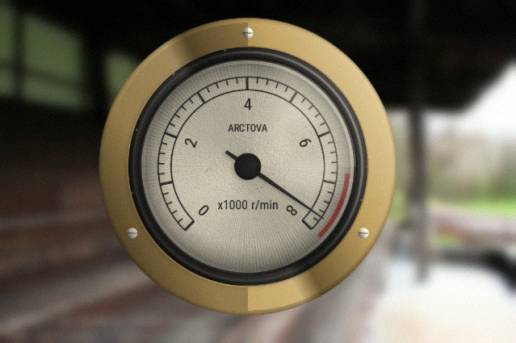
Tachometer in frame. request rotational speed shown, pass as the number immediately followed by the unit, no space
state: 7700rpm
